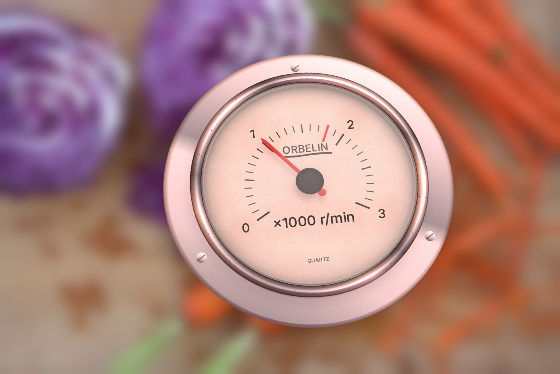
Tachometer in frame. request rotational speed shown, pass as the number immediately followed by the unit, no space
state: 1000rpm
